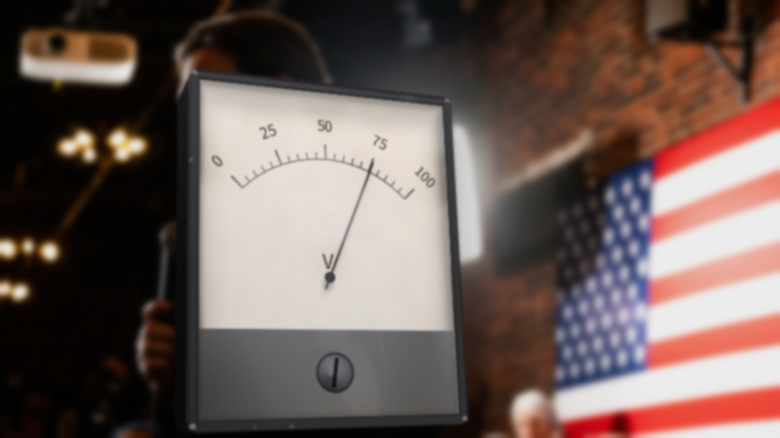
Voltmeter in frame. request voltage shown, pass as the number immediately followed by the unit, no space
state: 75V
